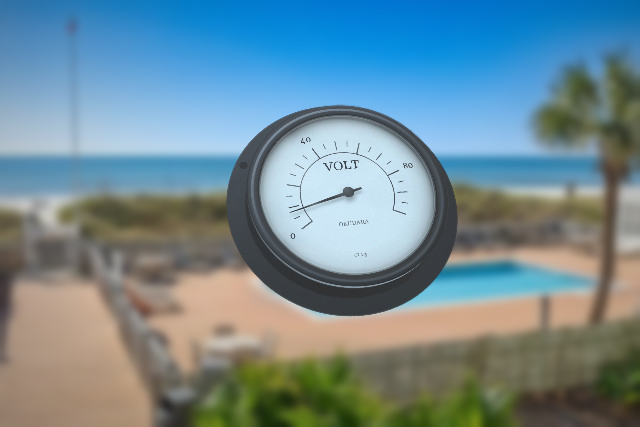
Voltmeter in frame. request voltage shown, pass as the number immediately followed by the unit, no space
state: 7.5V
